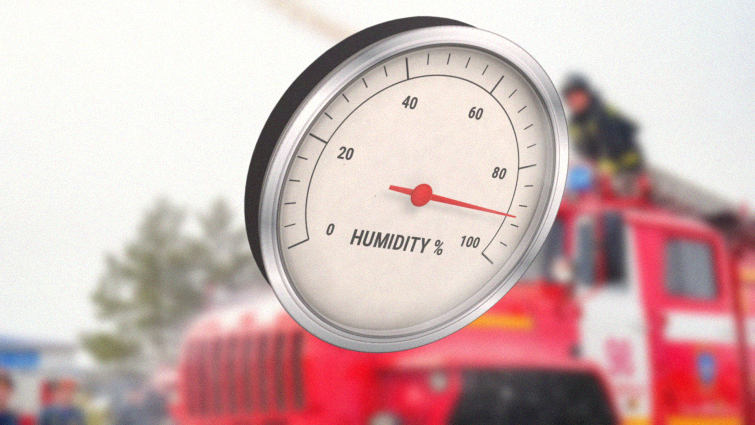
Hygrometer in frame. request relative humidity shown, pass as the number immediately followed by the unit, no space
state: 90%
